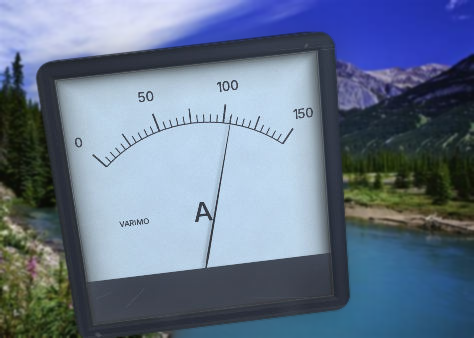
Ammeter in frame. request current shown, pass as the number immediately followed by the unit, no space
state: 105A
